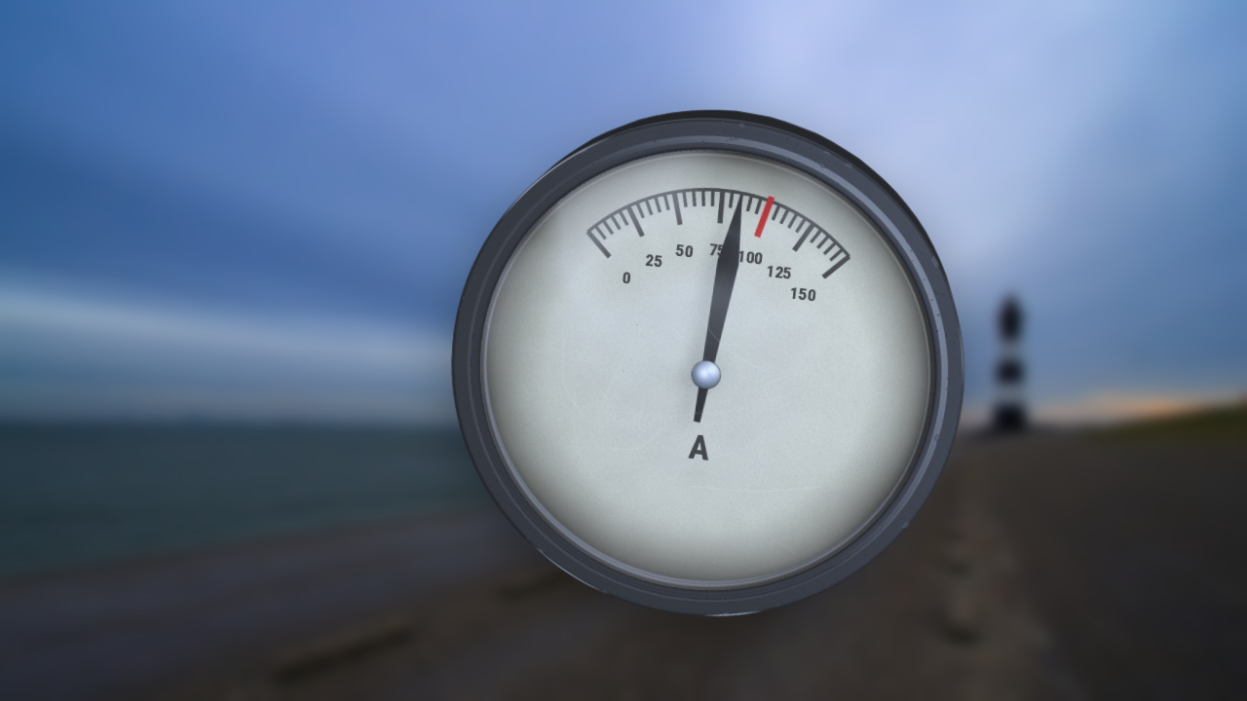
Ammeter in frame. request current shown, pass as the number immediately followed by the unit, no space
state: 85A
